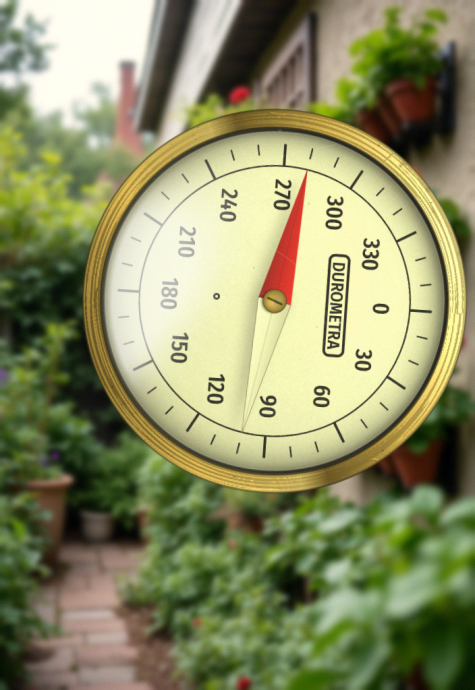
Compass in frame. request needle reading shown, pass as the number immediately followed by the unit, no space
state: 280°
